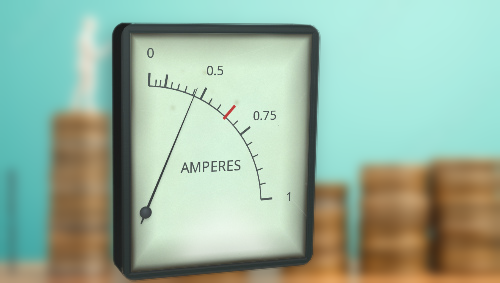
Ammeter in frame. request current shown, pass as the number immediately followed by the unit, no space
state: 0.45A
